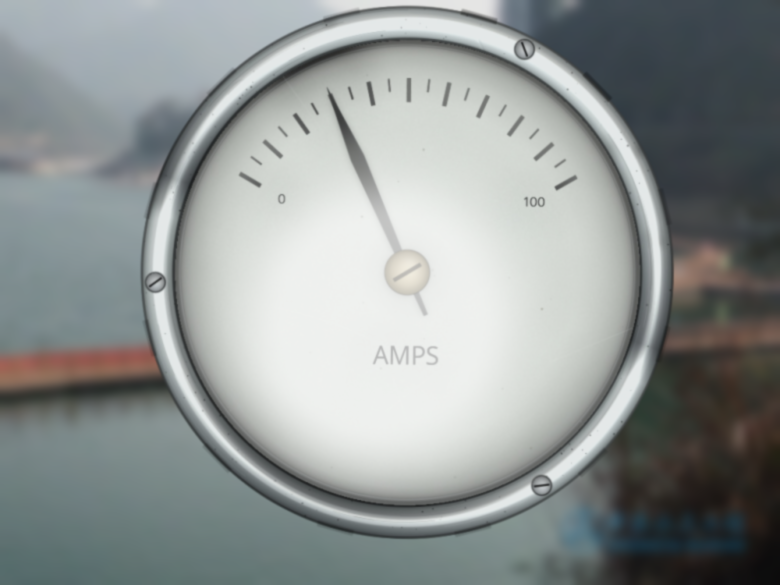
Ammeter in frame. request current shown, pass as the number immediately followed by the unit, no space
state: 30A
